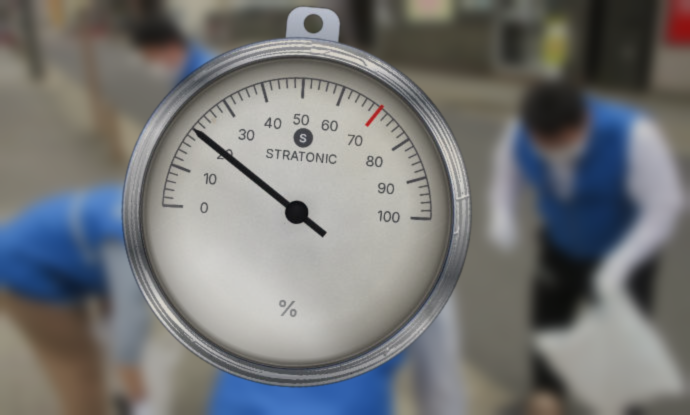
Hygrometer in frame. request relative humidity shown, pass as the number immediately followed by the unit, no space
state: 20%
